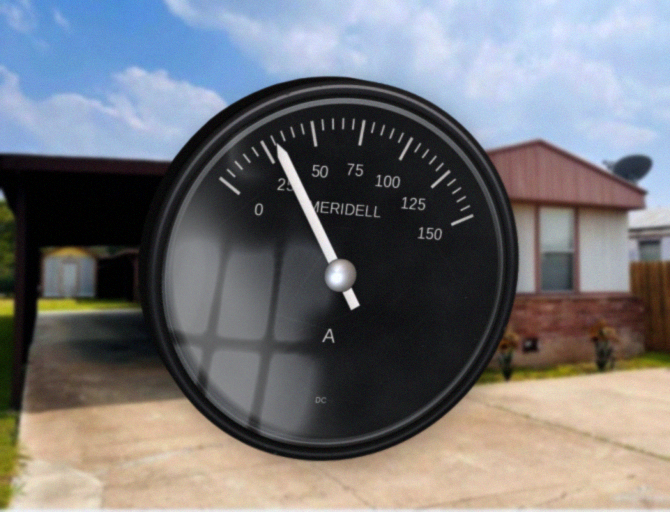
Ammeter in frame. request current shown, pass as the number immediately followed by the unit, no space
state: 30A
